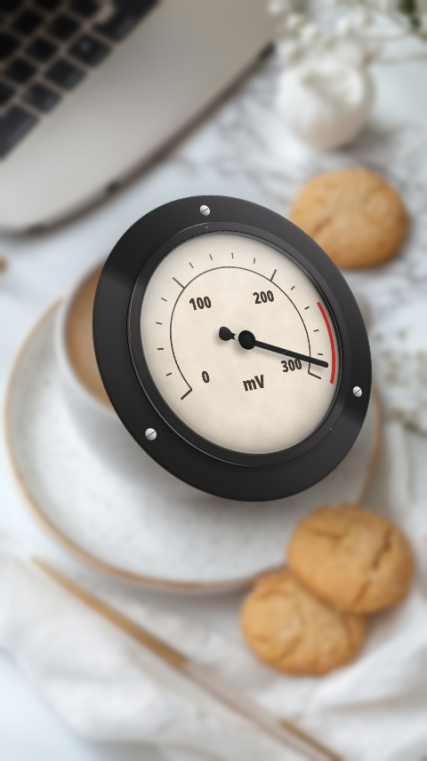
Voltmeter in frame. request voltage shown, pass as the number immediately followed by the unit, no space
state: 290mV
